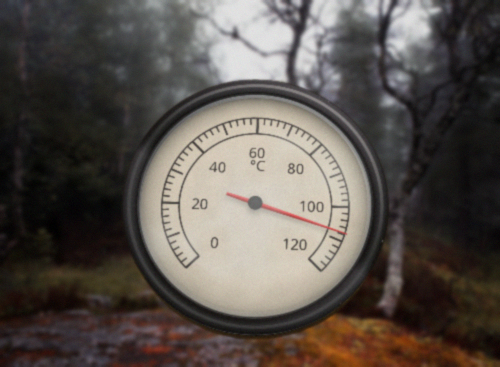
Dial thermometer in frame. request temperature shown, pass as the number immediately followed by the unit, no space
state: 108°C
